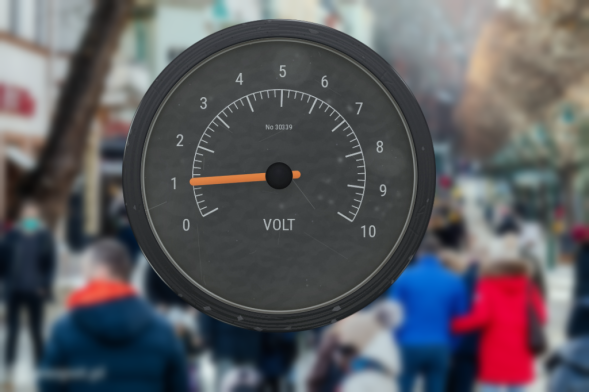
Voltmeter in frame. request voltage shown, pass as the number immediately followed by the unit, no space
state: 1V
